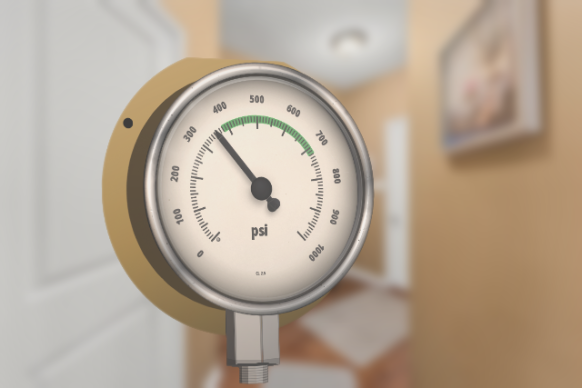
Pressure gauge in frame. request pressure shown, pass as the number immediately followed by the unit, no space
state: 350psi
